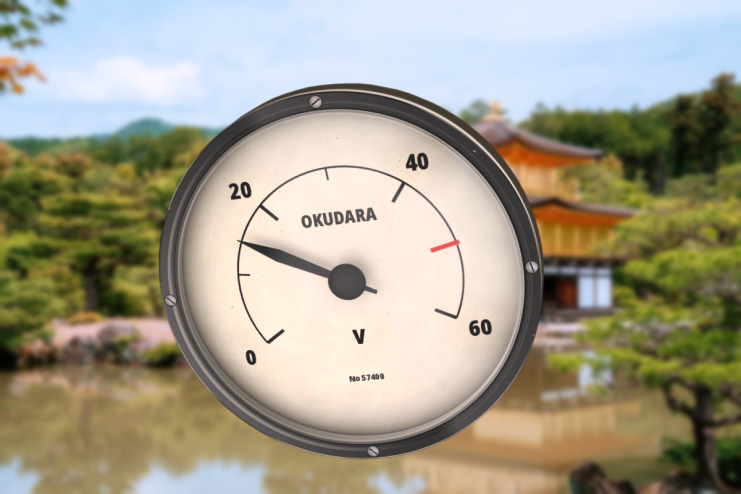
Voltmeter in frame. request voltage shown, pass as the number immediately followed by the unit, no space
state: 15V
